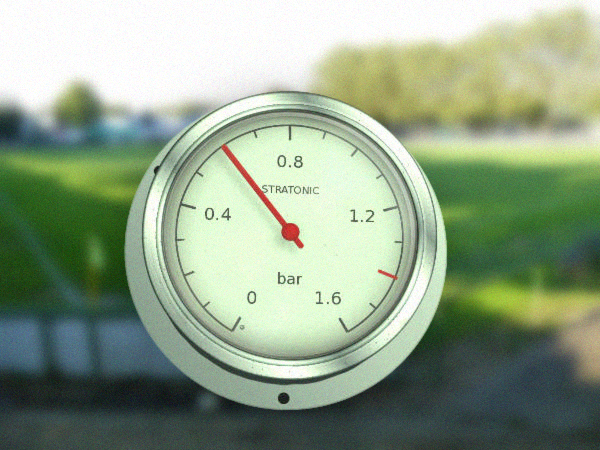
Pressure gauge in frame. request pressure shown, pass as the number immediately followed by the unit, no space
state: 0.6bar
